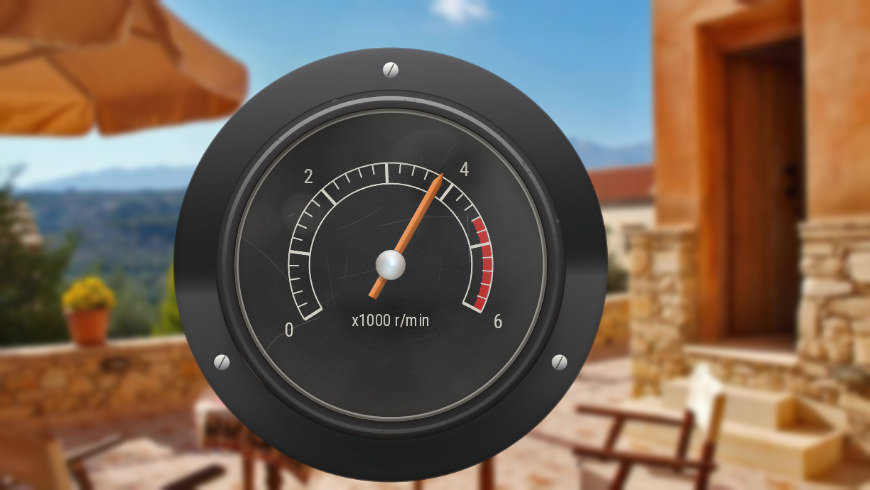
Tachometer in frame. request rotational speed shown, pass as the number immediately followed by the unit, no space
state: 3800rpm
